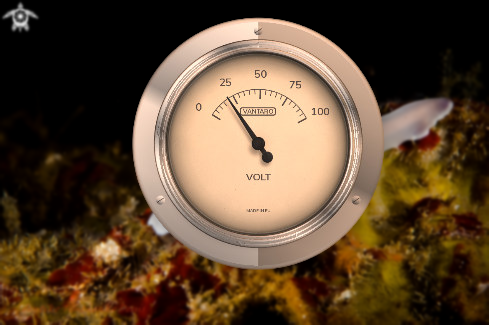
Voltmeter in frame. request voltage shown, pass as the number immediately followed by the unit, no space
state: 20V
